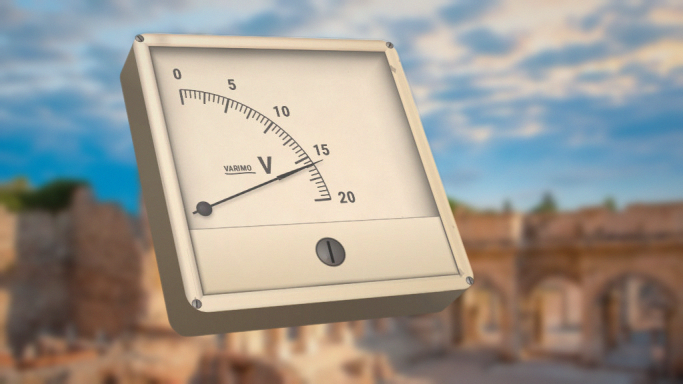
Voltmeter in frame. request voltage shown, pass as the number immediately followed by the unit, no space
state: 16V
